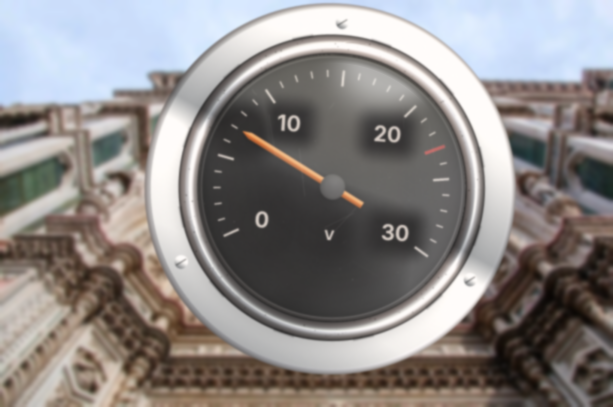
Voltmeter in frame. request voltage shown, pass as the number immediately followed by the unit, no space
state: 7V
